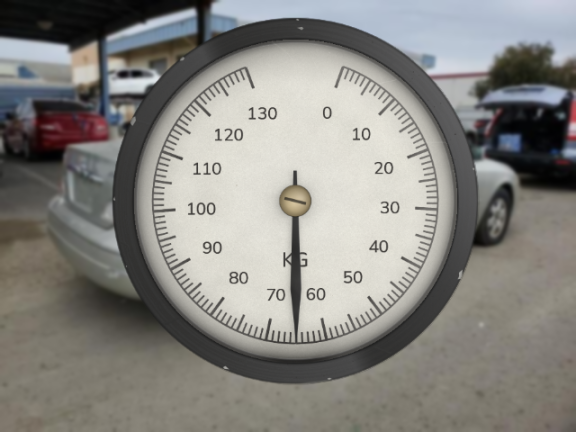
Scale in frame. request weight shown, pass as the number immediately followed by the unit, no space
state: 65kg
